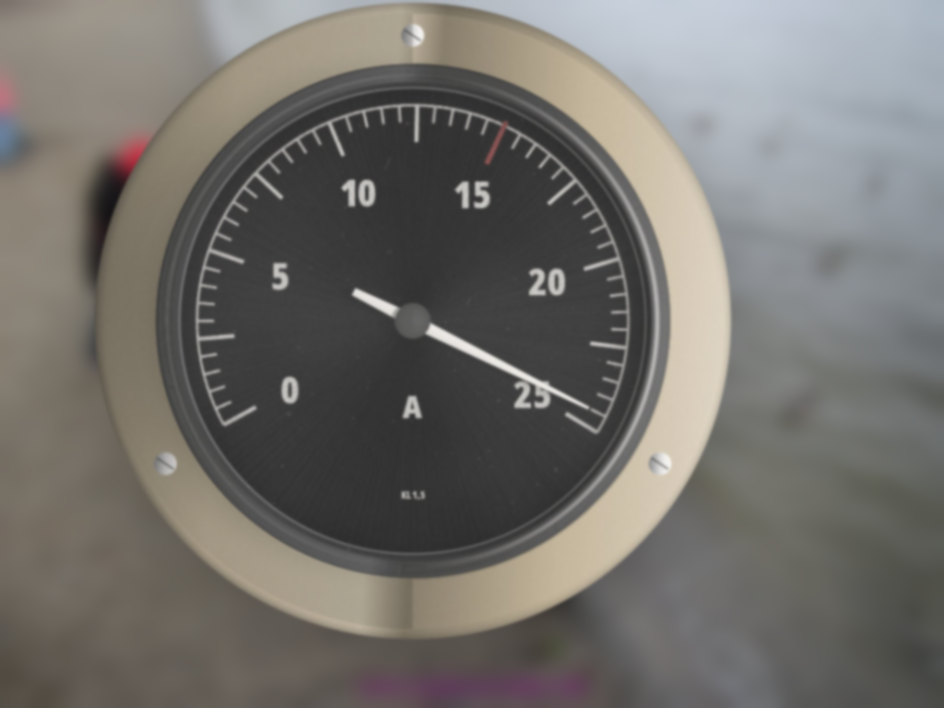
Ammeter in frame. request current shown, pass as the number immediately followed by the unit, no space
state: 24.5A
